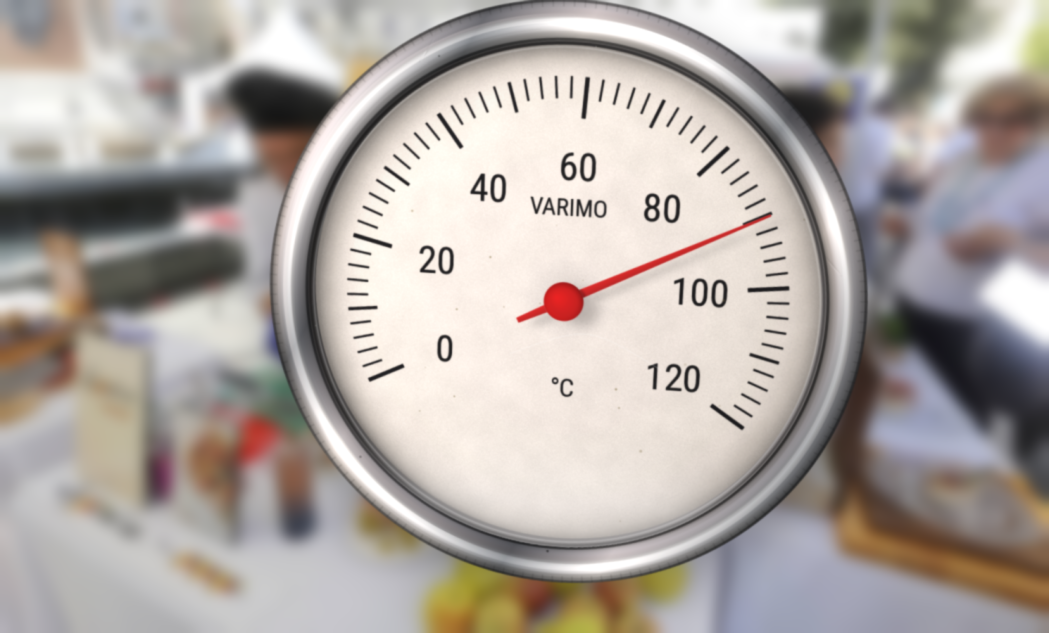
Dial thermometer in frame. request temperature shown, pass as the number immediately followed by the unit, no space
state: 90°C
